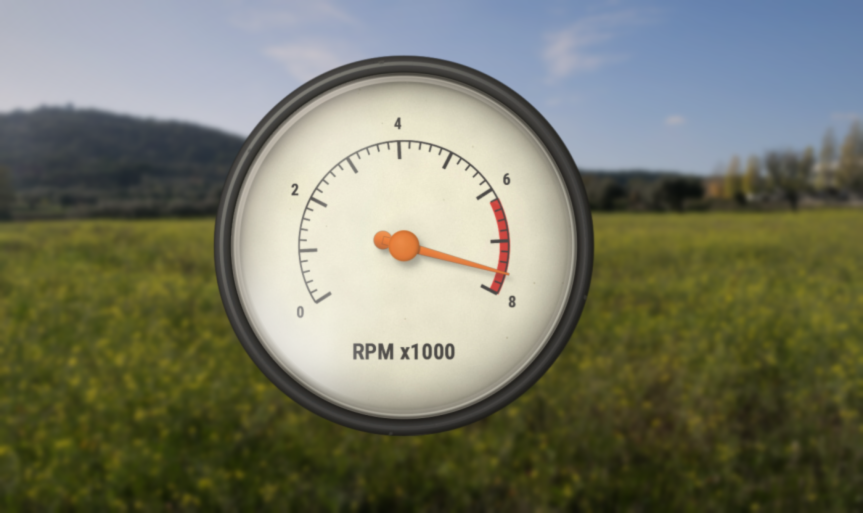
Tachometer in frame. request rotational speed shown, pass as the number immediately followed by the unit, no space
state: 7600rpm
